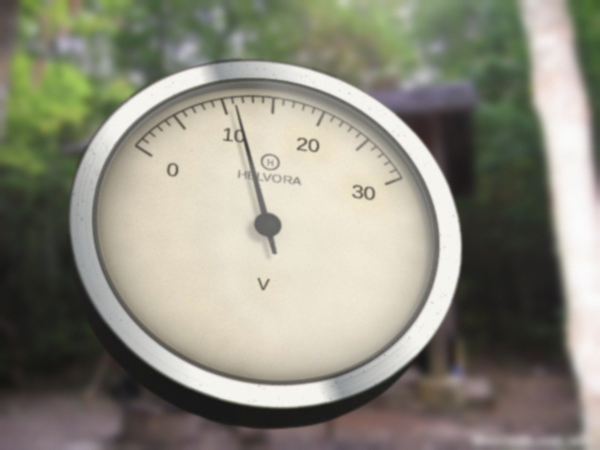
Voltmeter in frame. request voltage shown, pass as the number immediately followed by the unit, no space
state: 11V
